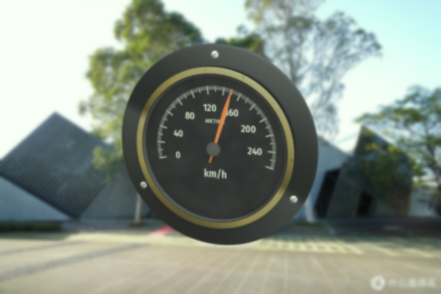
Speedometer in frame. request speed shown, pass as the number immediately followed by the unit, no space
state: 150km/h
